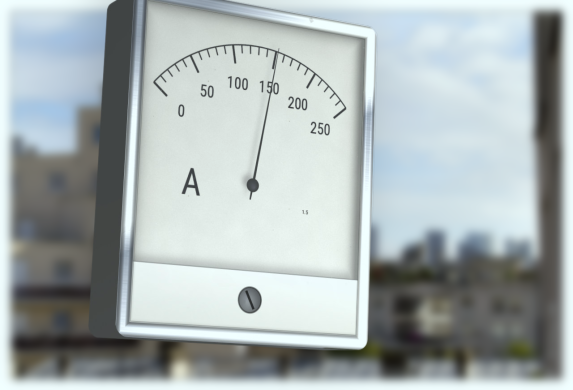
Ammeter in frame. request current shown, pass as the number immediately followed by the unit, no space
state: 150A
